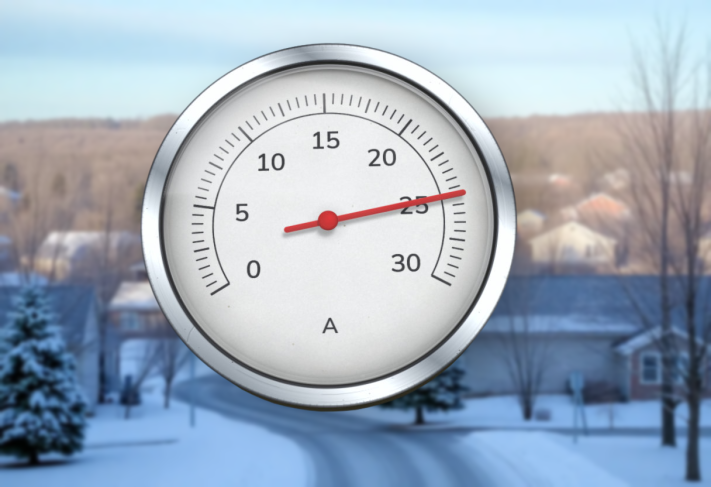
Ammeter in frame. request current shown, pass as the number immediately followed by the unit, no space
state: 25A
